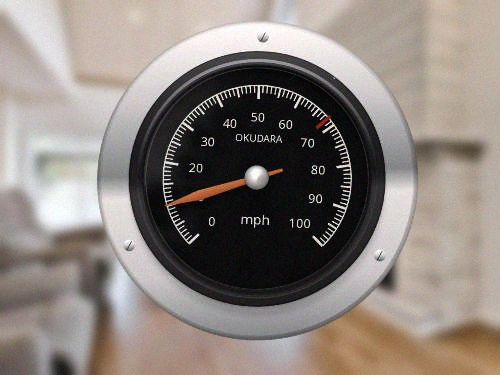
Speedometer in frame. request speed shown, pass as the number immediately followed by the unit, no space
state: 10mph
